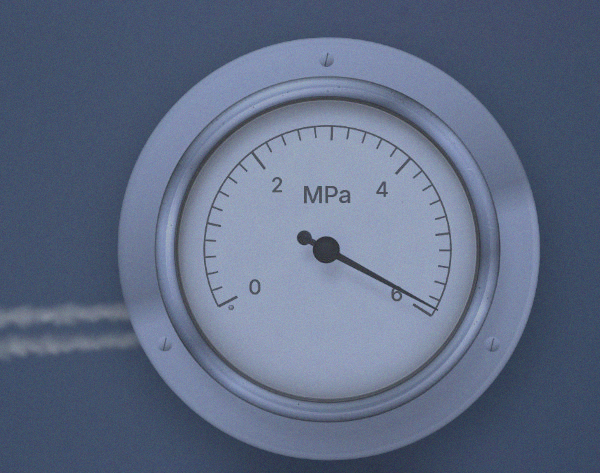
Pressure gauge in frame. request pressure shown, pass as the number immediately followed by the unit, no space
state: 5.9MPa
